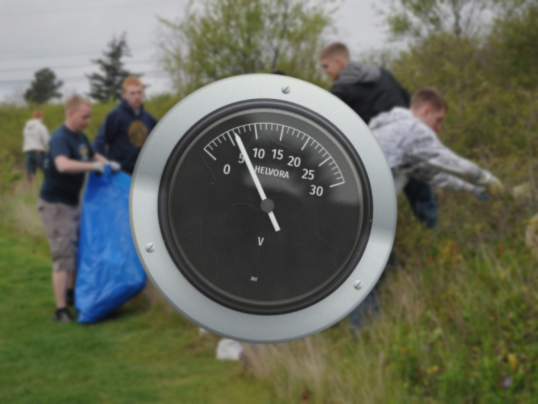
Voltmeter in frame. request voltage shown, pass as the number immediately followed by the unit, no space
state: 6V
